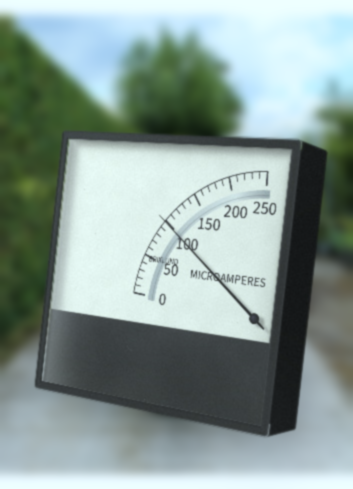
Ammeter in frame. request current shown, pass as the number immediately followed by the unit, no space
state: 100µA
